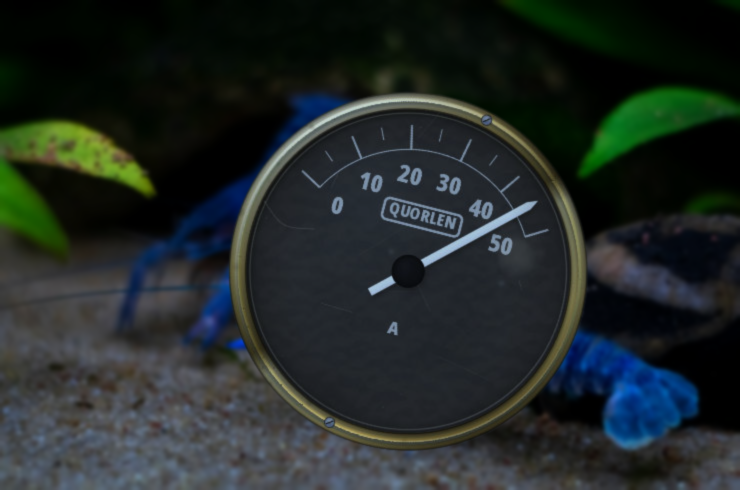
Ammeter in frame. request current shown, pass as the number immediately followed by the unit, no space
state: 45A
